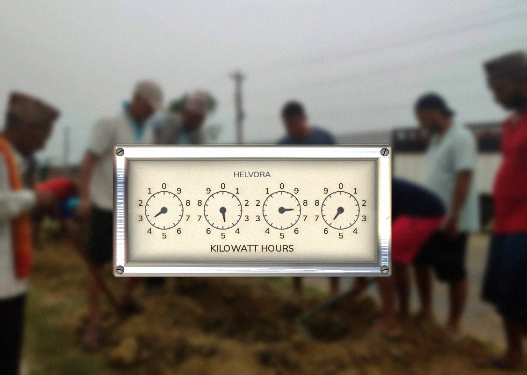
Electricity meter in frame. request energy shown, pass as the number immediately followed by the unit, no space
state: 3476kWh
